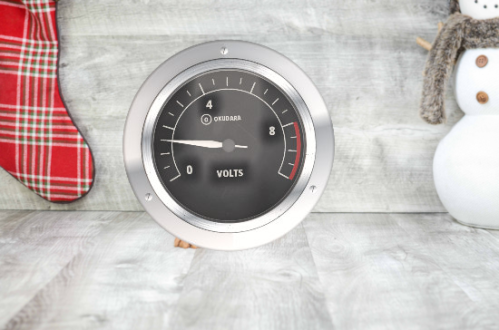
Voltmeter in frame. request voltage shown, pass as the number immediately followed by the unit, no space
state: 1.5V
